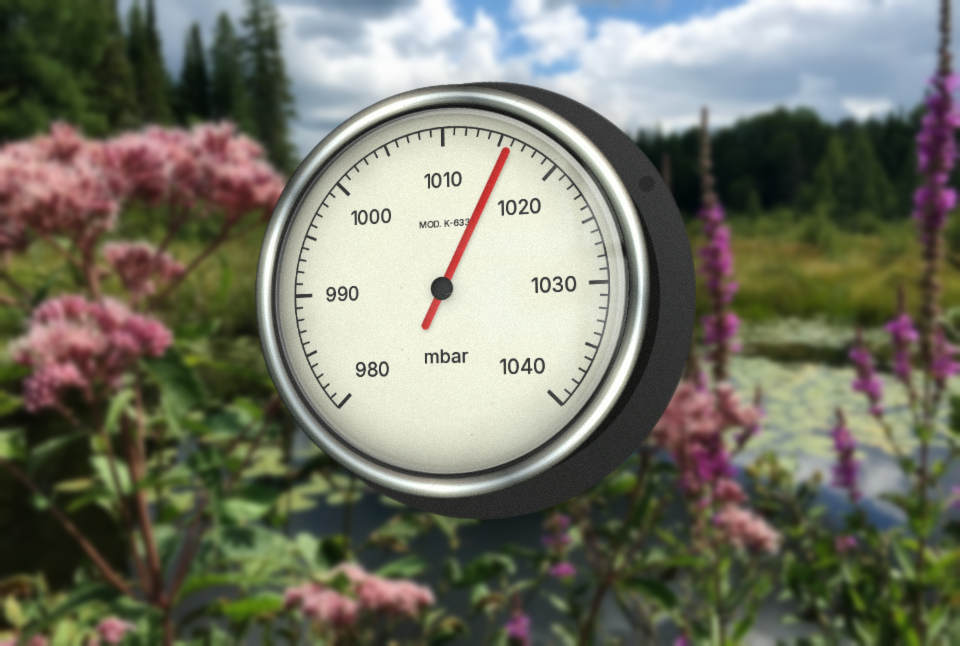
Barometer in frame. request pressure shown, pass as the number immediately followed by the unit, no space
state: 1016mbar
